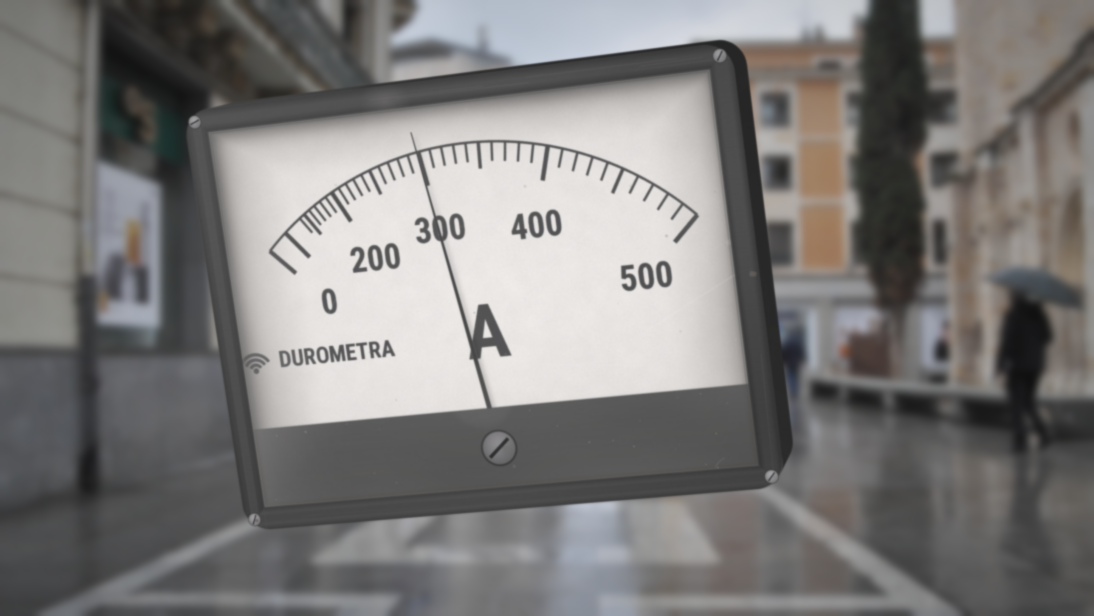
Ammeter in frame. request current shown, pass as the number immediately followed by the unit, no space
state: 300A
